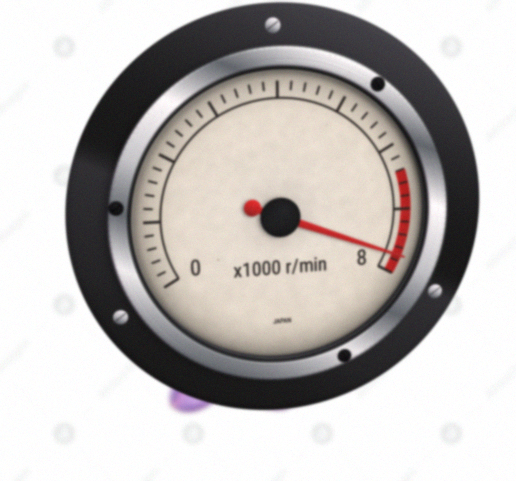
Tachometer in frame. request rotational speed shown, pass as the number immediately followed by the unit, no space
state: 7700rpm
